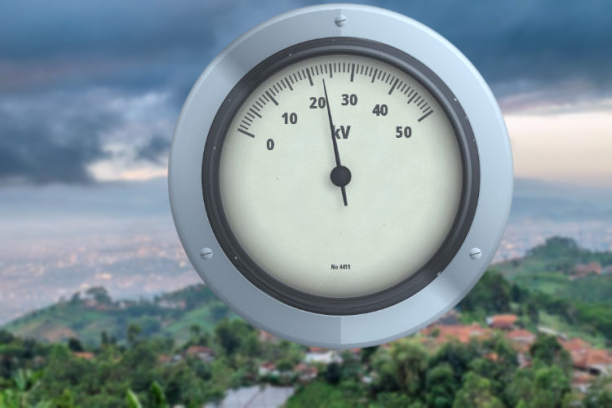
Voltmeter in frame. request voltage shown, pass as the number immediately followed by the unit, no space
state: 23kV
